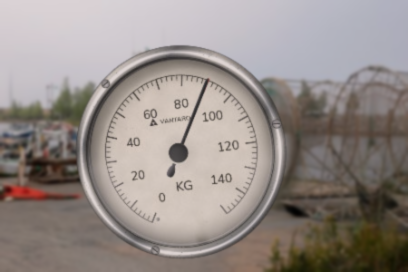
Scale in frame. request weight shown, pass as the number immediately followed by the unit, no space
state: 90kg
